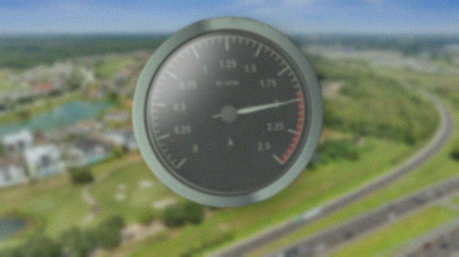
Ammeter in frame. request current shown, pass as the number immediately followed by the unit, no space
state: 2A
